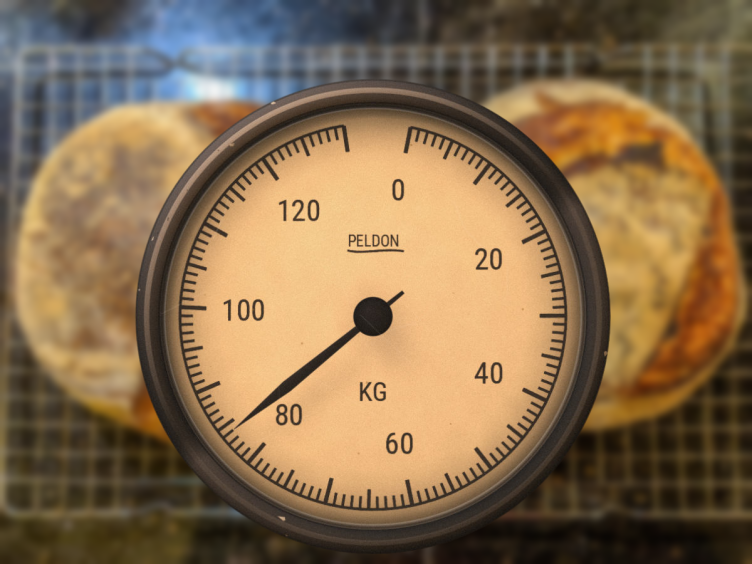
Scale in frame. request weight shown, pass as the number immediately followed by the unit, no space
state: 84kg
